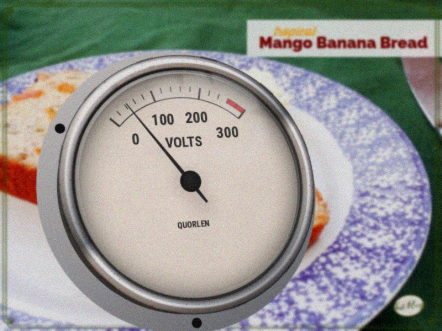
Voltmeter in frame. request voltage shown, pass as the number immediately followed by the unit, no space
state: 40V
